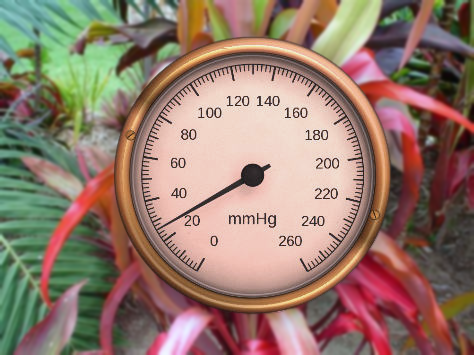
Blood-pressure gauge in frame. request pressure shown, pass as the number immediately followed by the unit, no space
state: 26mmHg
